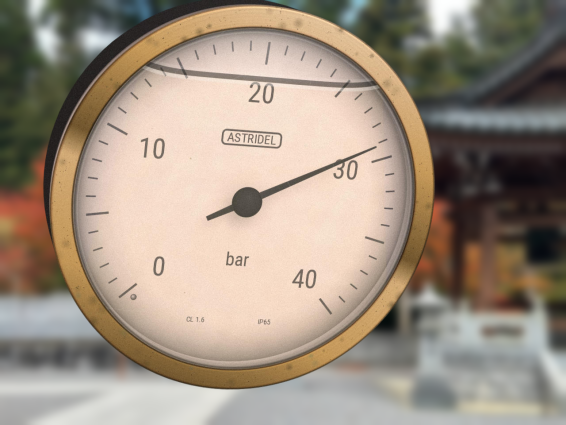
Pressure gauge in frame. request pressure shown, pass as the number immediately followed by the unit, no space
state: 29bar
